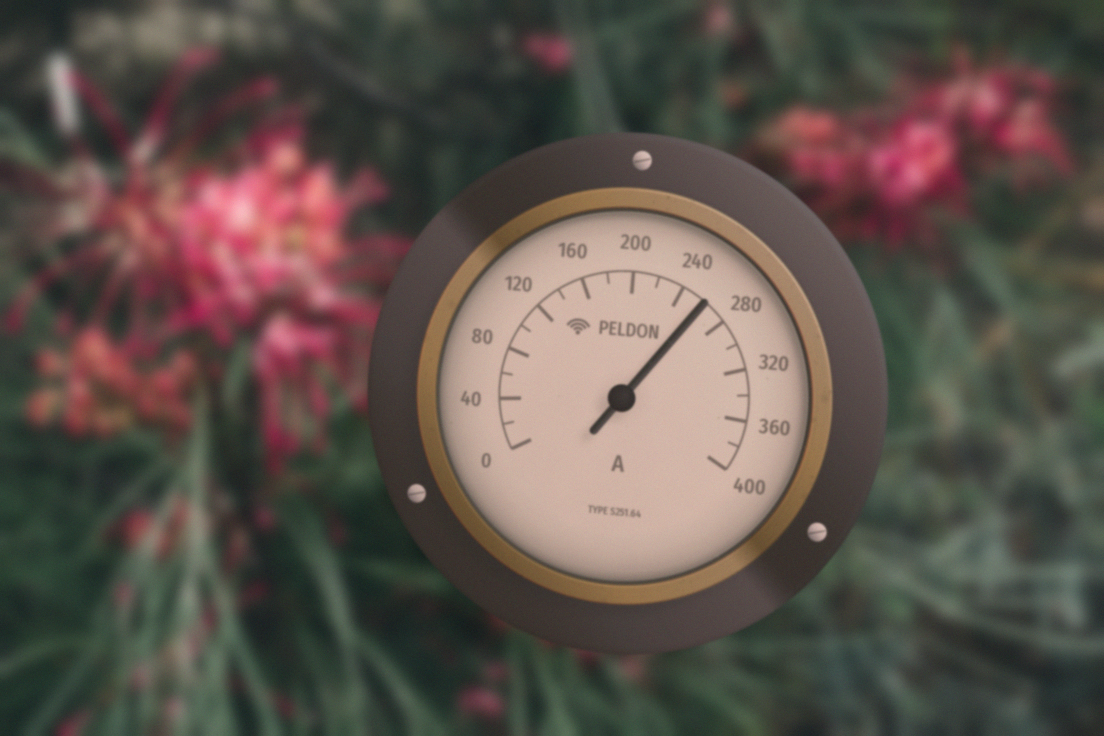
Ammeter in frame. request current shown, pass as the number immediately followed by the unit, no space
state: 260A
